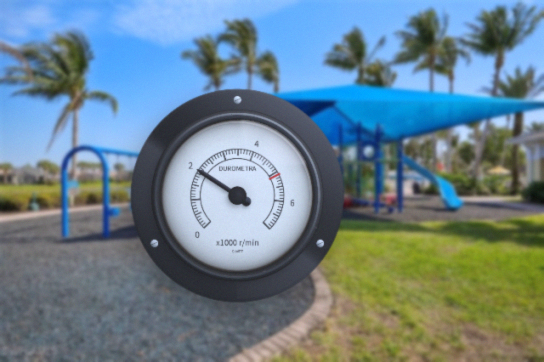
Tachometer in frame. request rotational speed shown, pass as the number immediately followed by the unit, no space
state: 2000rpm
